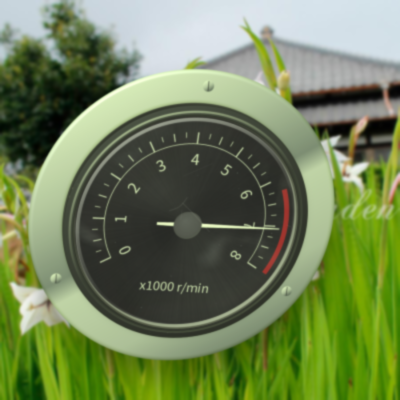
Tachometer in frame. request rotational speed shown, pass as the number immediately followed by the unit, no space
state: 7000rpm
